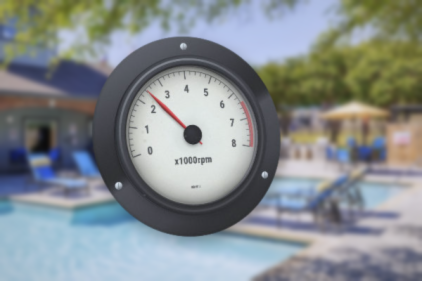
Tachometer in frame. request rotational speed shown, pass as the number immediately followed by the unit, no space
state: 2400rpm
